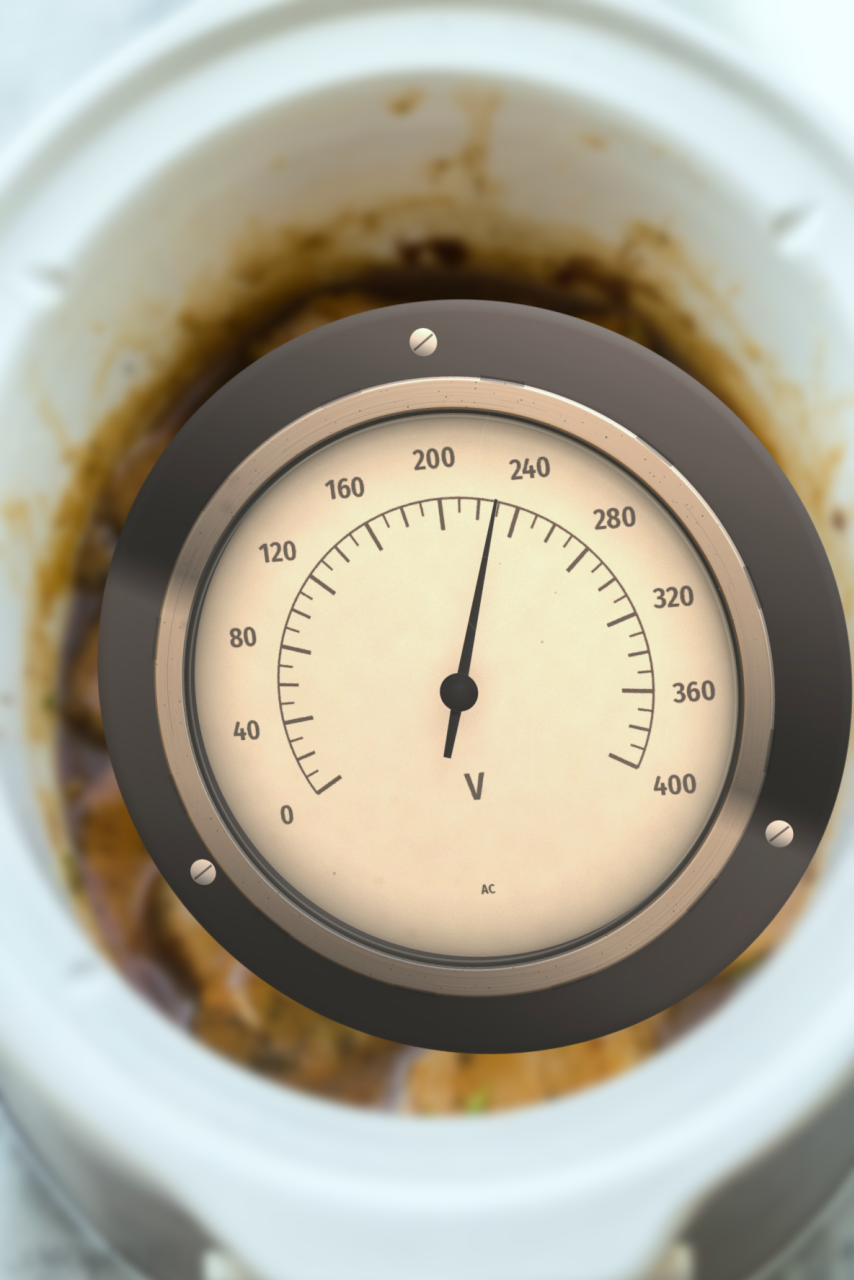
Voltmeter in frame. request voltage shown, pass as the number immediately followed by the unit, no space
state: 230V
